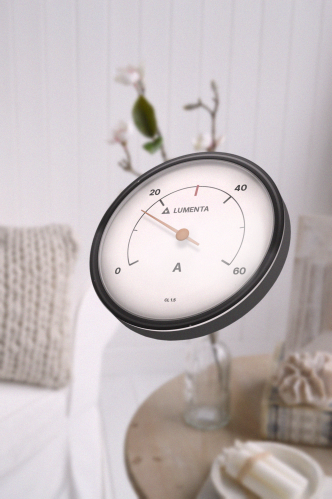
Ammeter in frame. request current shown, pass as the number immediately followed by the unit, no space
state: 15A
